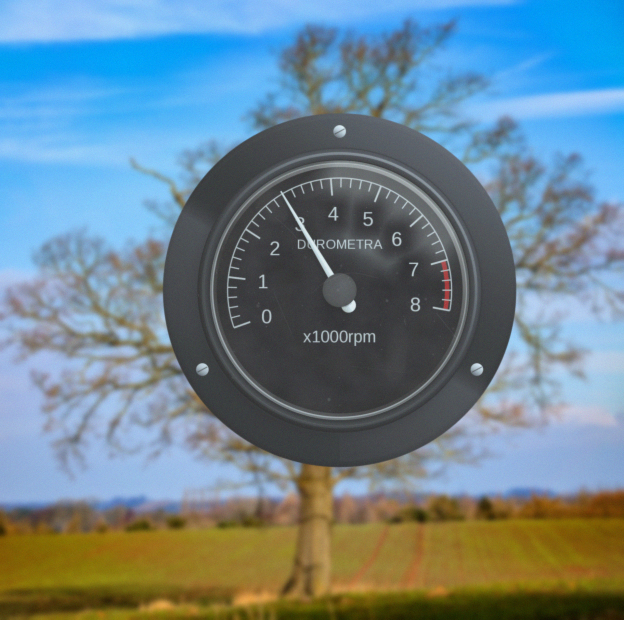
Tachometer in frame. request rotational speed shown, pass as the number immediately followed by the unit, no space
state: 3000rpm
